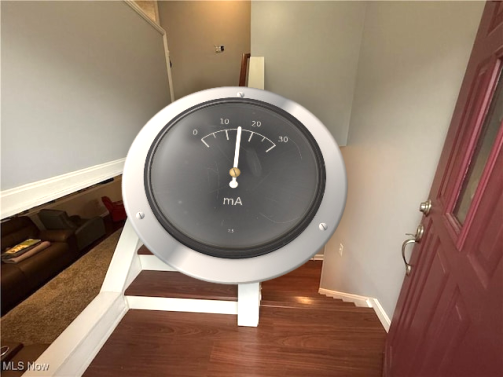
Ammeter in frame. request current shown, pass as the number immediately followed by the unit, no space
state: 15mA
